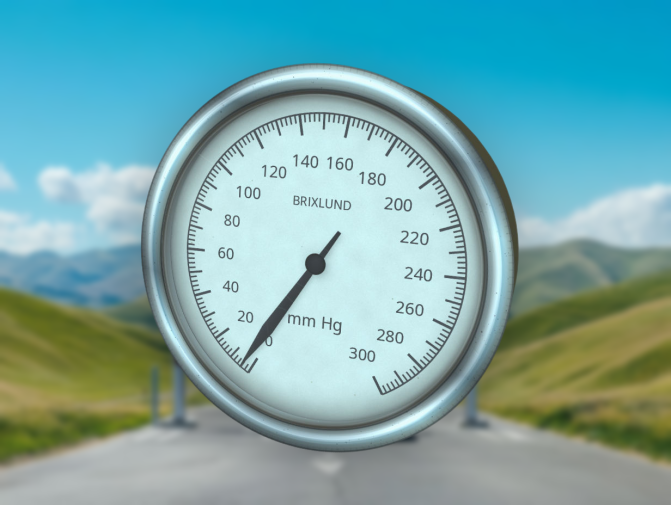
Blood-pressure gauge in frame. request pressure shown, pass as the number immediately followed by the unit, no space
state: 4mmHg
